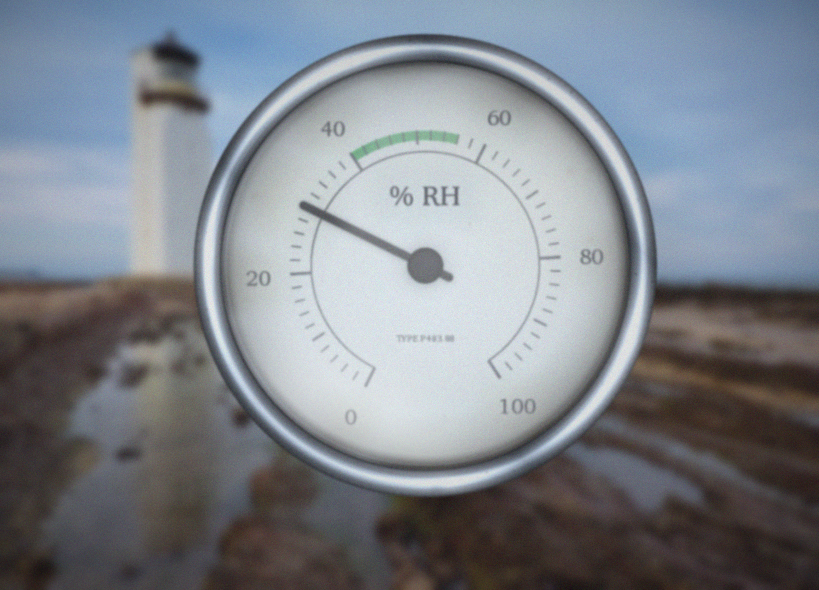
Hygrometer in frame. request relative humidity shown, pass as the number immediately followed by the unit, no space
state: 30%
